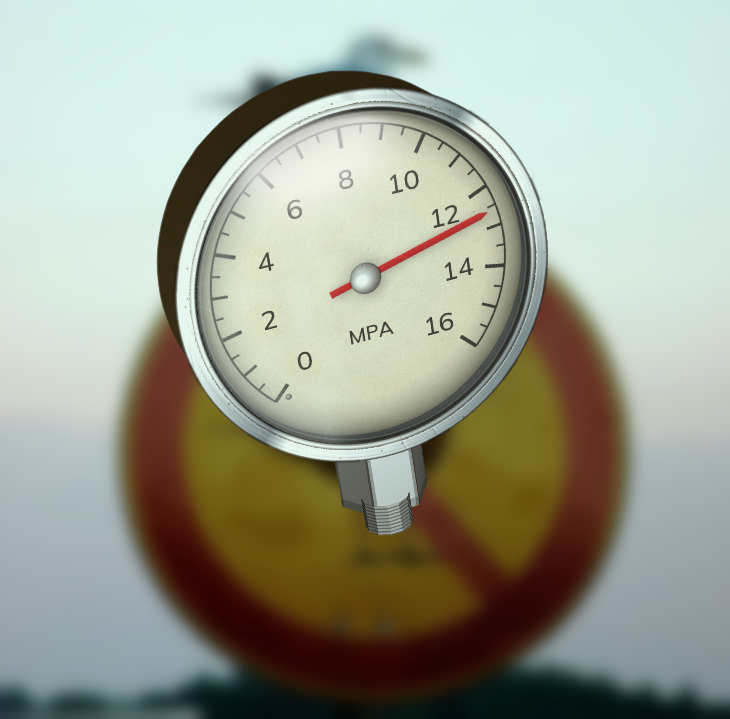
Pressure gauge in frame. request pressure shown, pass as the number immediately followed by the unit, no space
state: 12.5MPa
